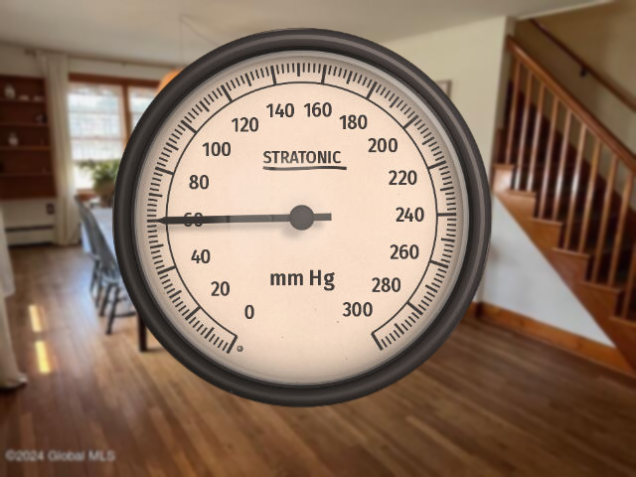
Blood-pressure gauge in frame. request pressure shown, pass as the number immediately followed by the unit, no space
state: 60mmHg
